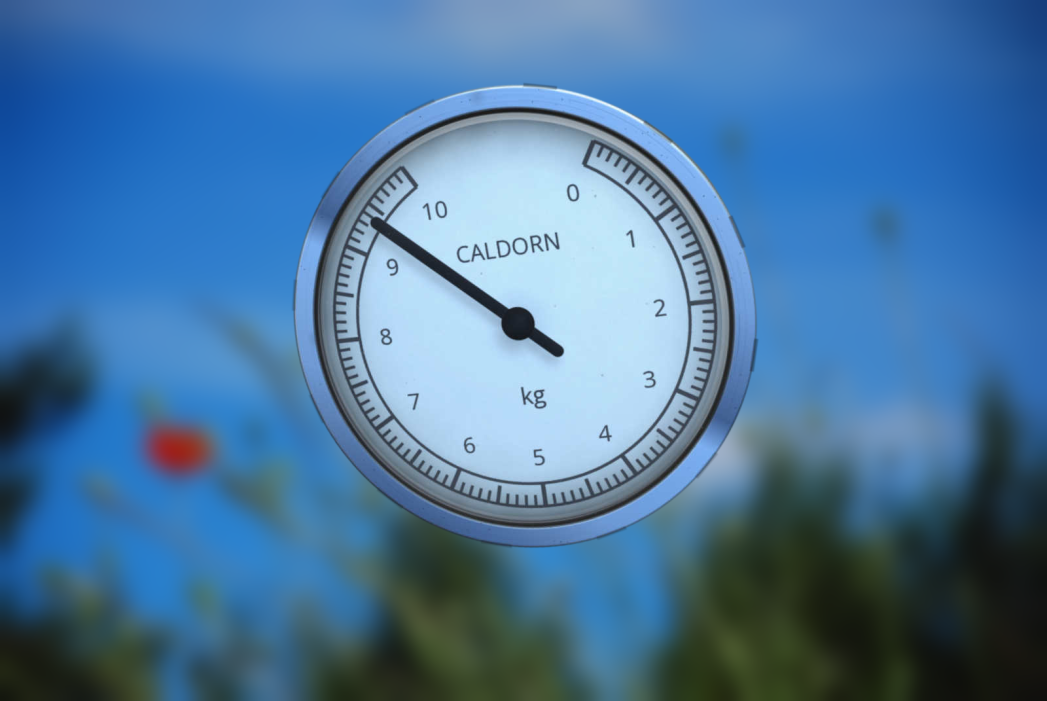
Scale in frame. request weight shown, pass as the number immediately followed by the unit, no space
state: 9.4kg
